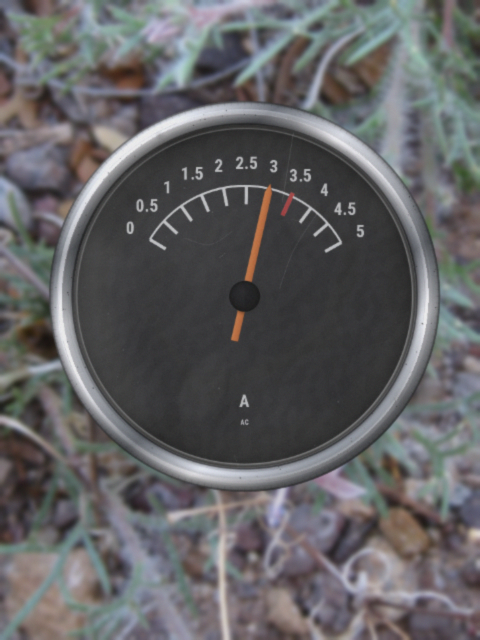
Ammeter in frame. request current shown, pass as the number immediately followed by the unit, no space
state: 3A
